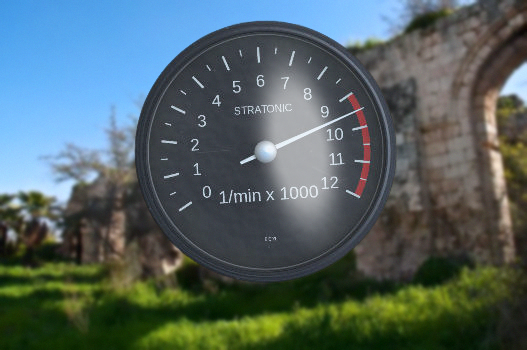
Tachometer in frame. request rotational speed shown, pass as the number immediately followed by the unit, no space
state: 9500rpm
